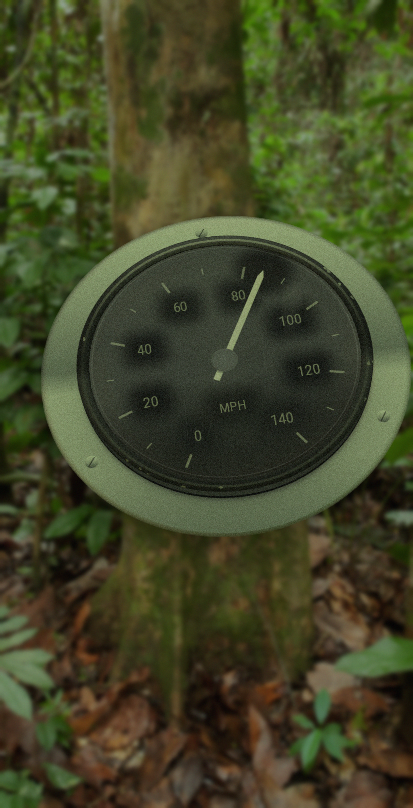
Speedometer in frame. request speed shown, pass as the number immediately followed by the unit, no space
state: 85mph
